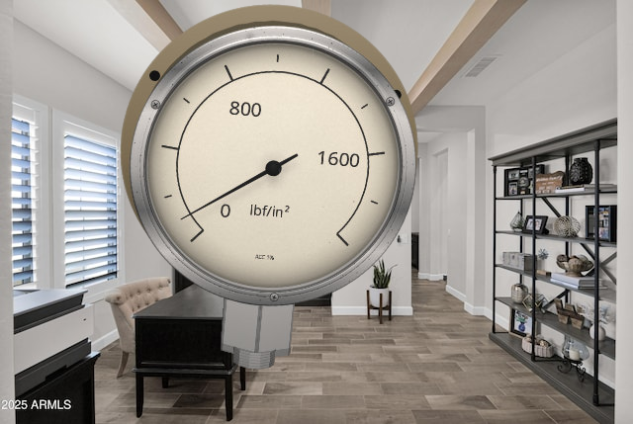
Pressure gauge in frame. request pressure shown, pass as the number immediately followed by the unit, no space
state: 100psi
